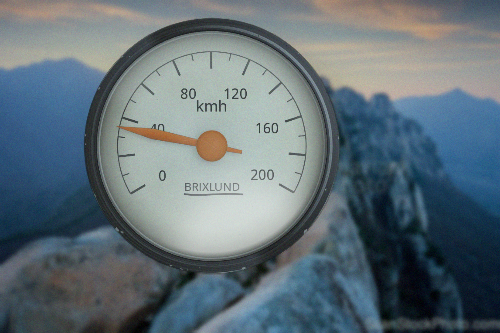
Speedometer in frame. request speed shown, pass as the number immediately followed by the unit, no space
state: 35km/h
